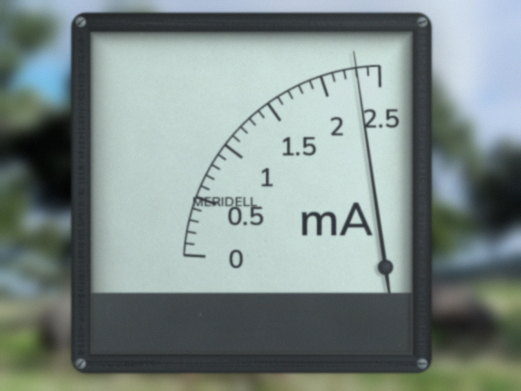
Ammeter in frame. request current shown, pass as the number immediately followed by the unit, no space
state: 2.3mA
